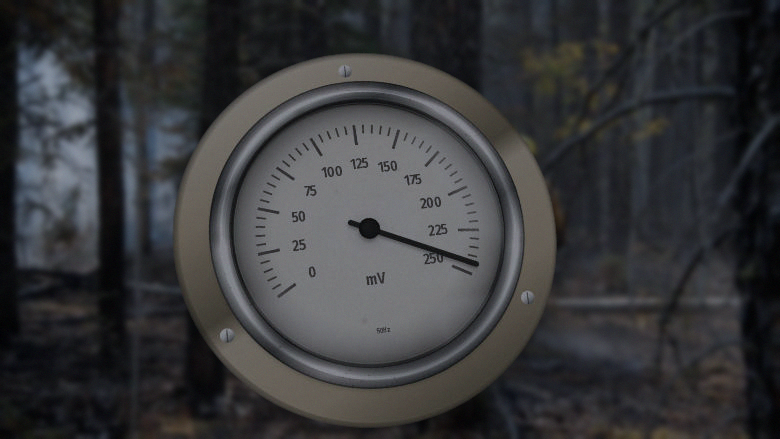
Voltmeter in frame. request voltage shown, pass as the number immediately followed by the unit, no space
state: 245mV
